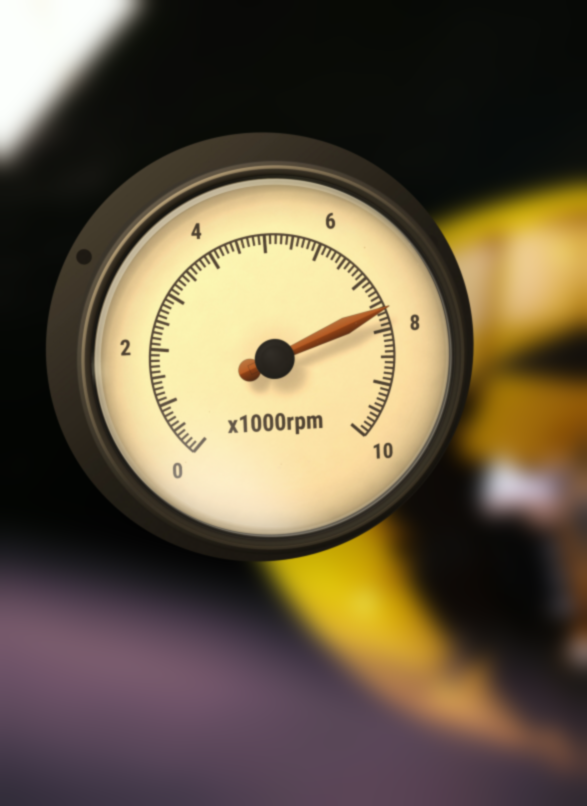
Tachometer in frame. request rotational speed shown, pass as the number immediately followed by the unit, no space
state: 7600rpm
